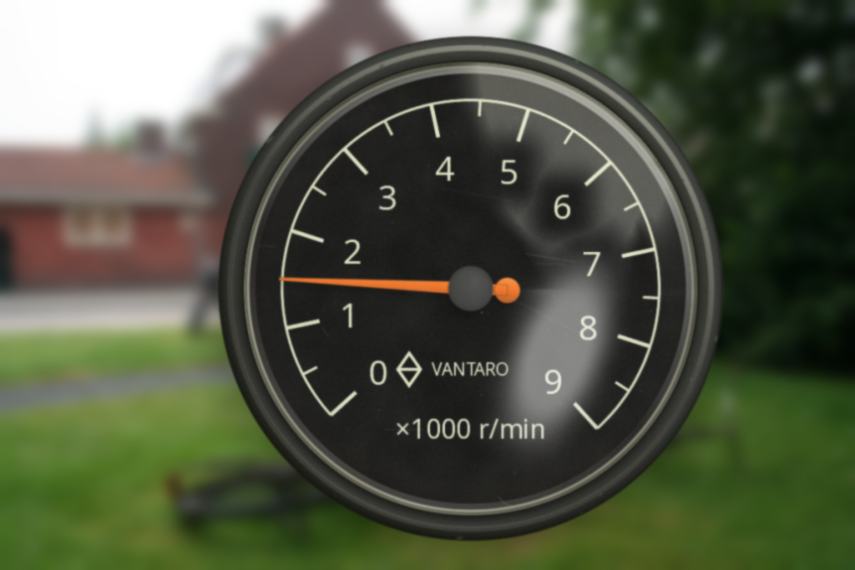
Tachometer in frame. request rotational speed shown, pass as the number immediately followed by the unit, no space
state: 1500rpm
